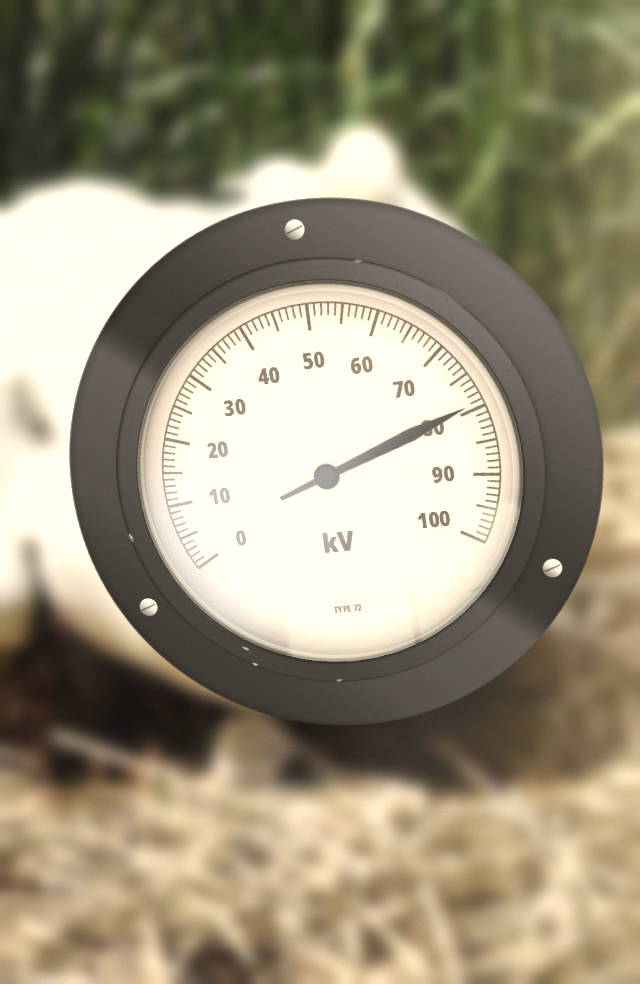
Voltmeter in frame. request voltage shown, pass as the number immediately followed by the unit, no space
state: 79kV
